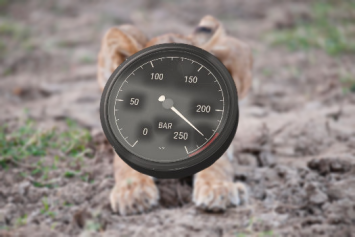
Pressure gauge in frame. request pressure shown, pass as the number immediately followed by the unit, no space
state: 230bar
